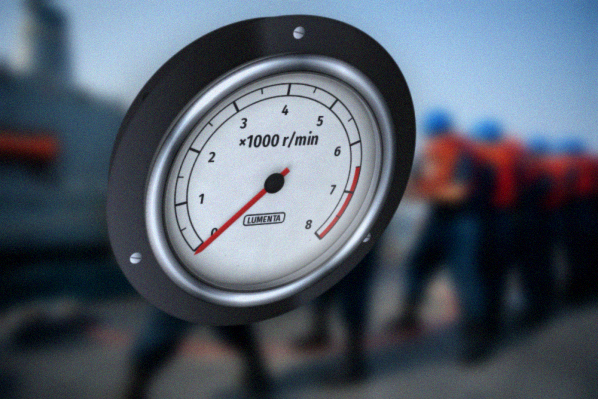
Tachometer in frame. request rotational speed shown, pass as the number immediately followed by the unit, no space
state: 0rpm
